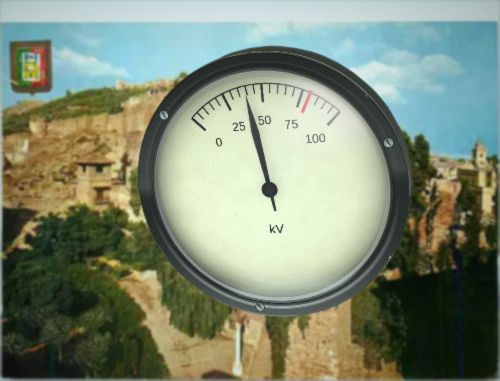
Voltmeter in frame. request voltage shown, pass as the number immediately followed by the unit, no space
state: 40kV
